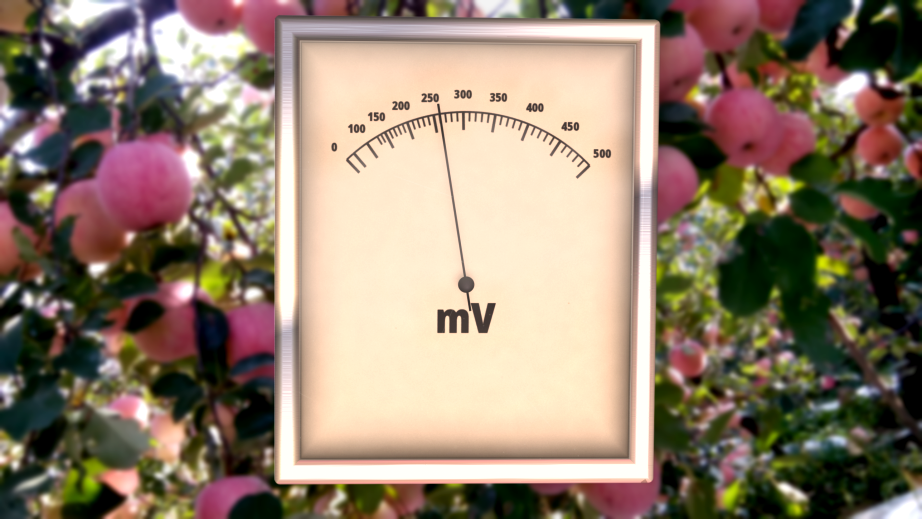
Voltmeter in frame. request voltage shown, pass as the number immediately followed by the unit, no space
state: 260mV
